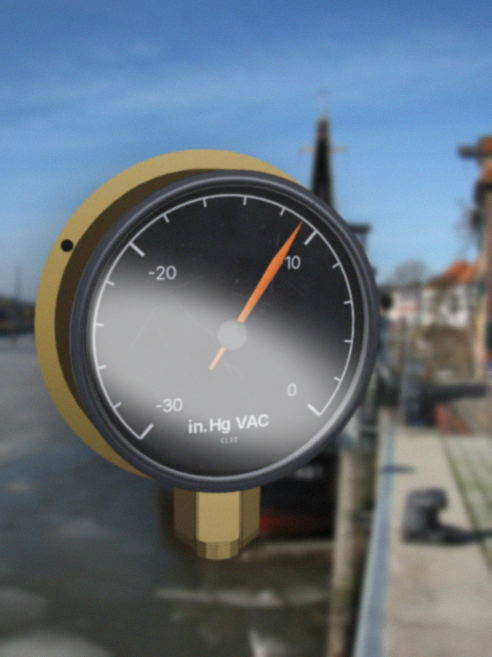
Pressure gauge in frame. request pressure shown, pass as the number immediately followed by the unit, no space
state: -11inHg
